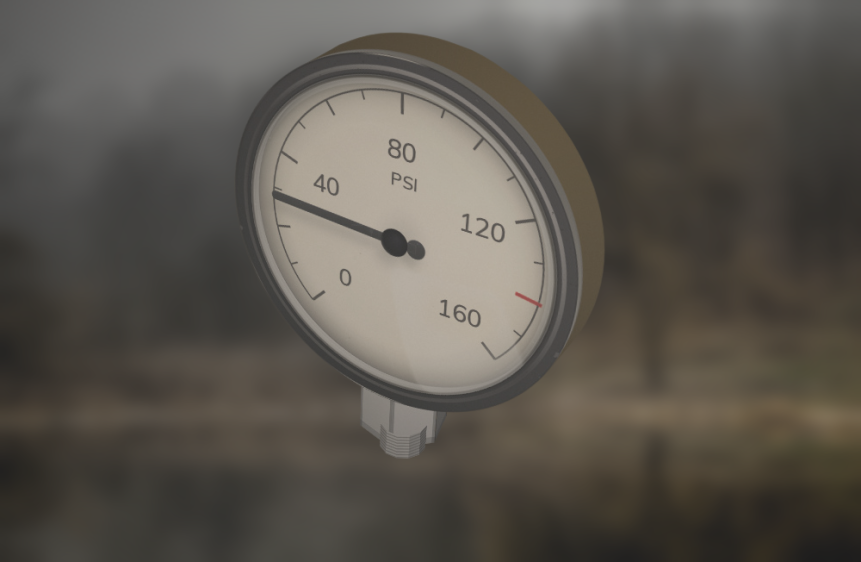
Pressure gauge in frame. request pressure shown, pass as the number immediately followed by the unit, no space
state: 30psi
